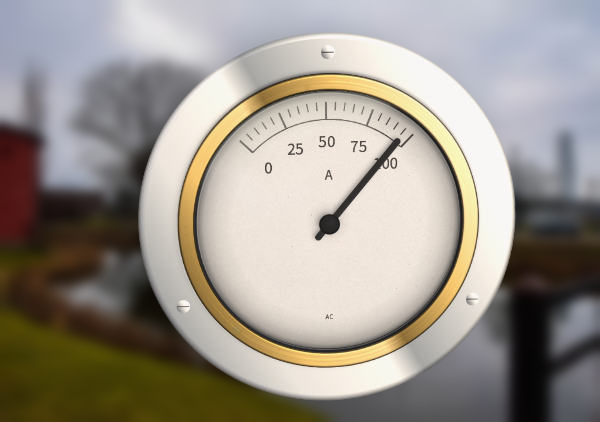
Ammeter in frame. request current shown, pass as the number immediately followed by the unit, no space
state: 95A
